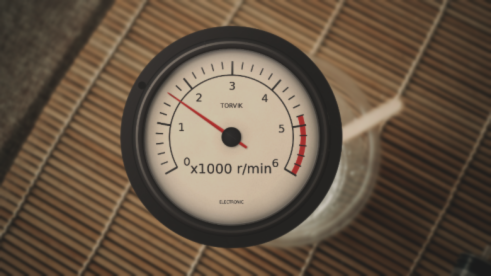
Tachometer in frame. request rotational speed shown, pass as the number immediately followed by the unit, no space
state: 1600rpm
